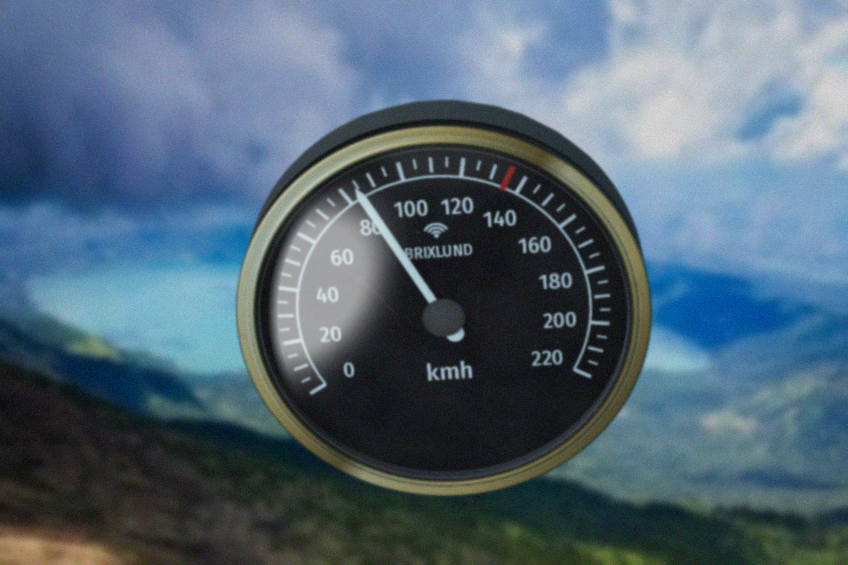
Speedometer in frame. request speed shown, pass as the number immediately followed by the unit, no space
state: 85km/h
